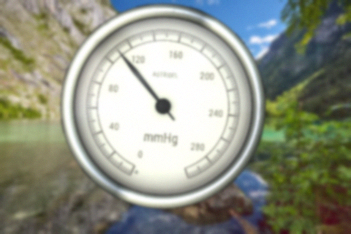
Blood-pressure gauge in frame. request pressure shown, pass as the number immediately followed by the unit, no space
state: 110mmHg
